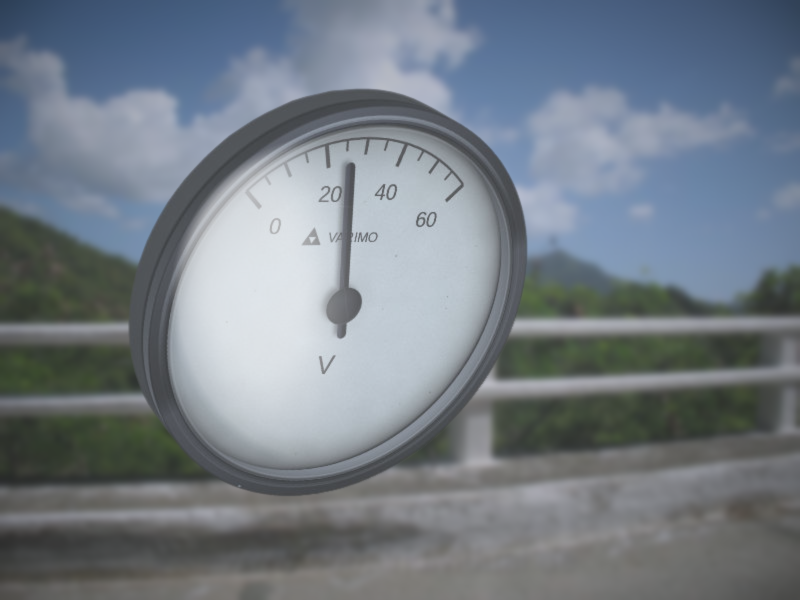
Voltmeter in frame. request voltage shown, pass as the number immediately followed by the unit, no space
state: 25V
